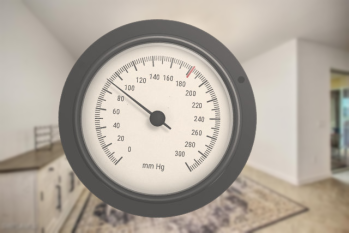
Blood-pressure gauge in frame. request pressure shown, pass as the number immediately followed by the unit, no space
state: 90mmHg
